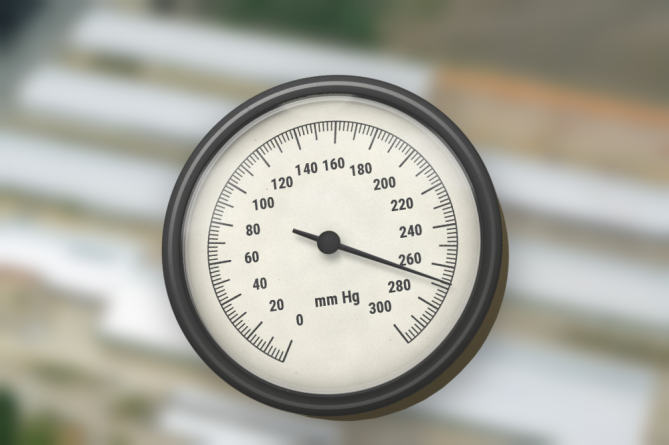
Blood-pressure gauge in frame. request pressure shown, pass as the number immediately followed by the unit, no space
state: 268mmHg
